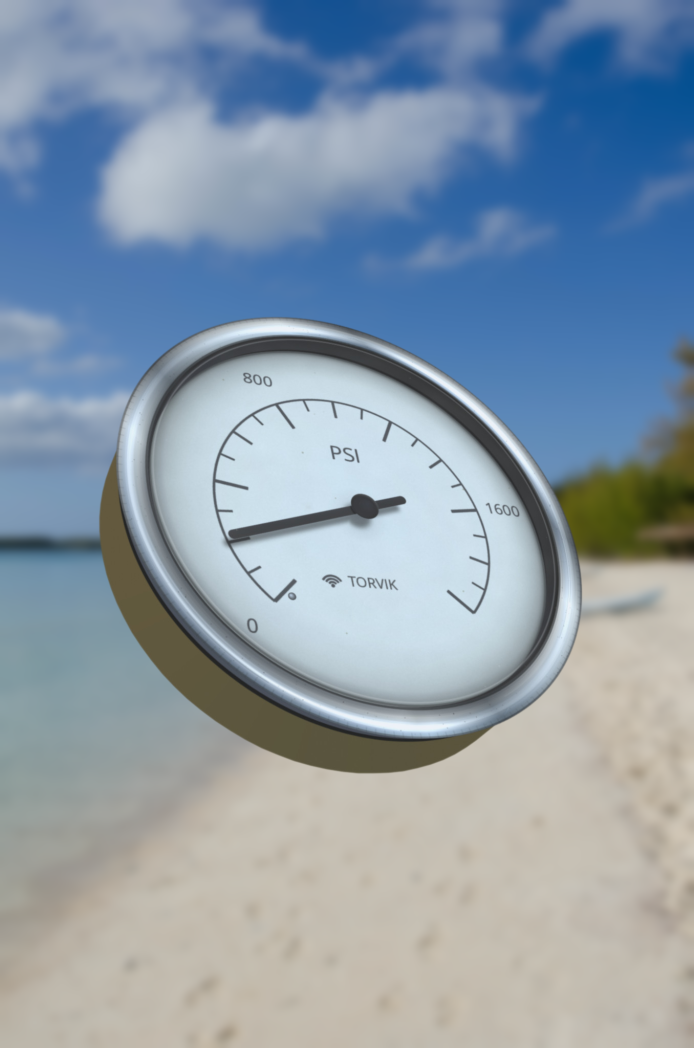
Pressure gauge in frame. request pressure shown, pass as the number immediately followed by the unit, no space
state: 200psi
